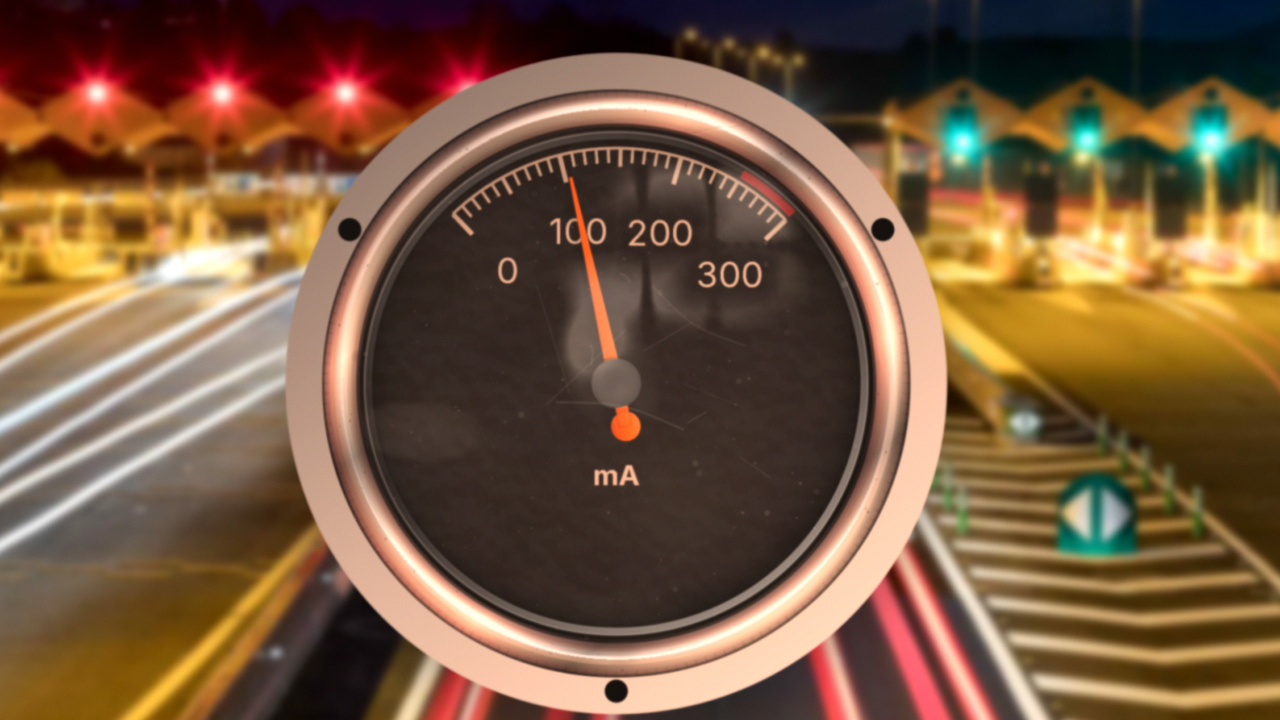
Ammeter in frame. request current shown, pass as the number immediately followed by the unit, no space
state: 105mA
